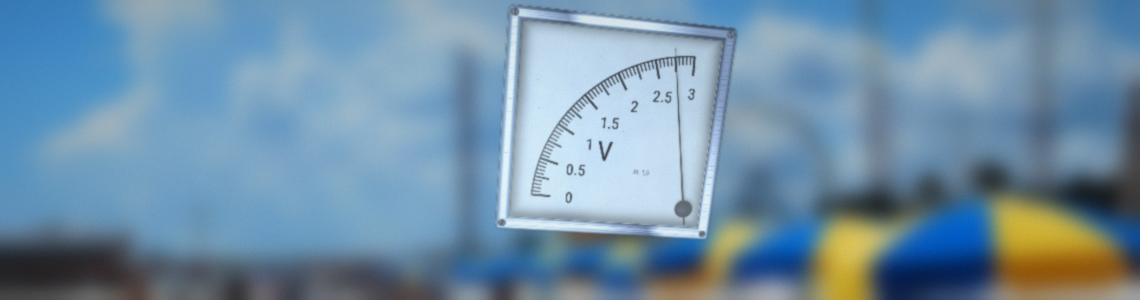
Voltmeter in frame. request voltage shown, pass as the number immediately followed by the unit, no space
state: 2.75V
